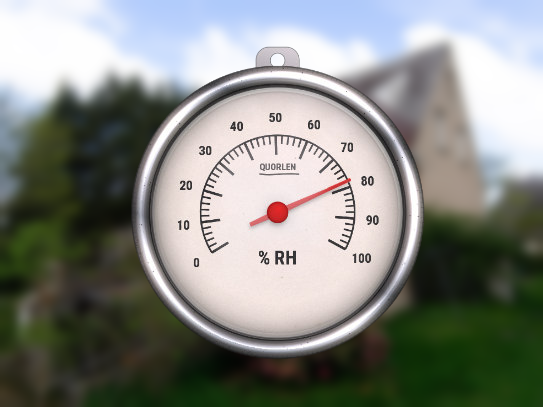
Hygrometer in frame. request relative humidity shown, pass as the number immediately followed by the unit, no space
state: 78%
